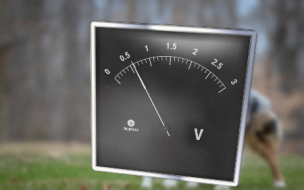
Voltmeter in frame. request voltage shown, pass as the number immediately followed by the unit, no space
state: 0.6V
